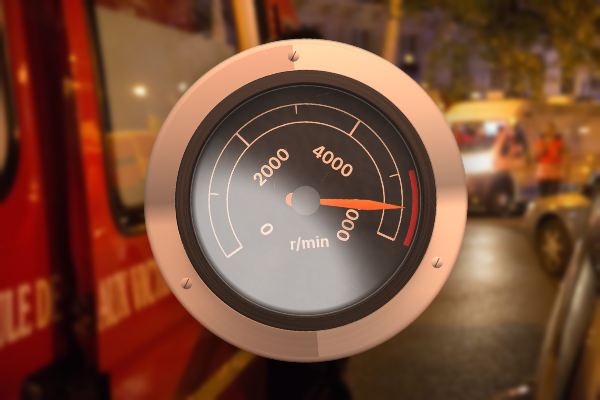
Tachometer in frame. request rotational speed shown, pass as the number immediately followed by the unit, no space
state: 5500rpm
